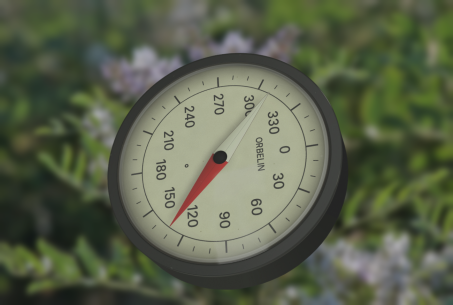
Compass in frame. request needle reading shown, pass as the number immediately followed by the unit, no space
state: 130°
